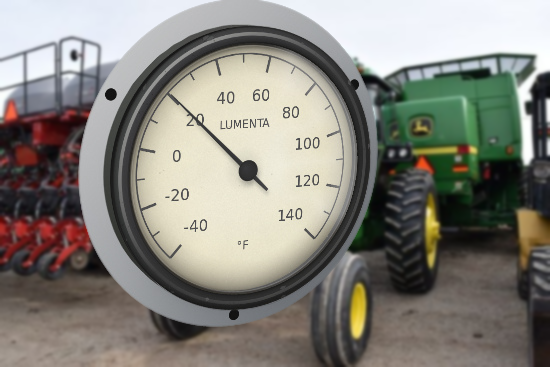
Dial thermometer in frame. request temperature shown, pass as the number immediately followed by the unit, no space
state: 20°F
